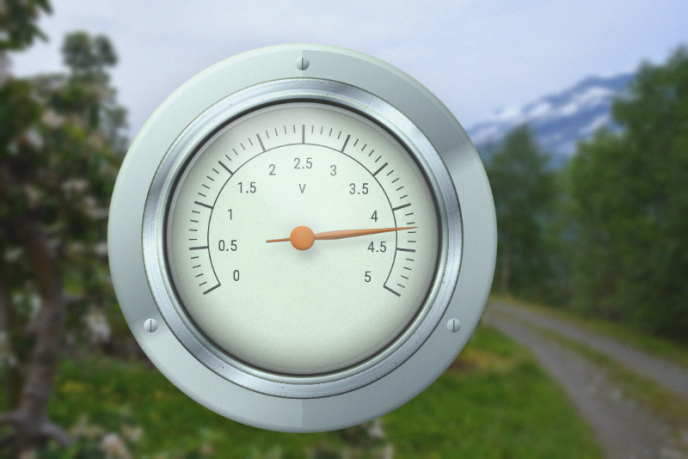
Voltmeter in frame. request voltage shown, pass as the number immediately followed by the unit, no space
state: 4.25V
